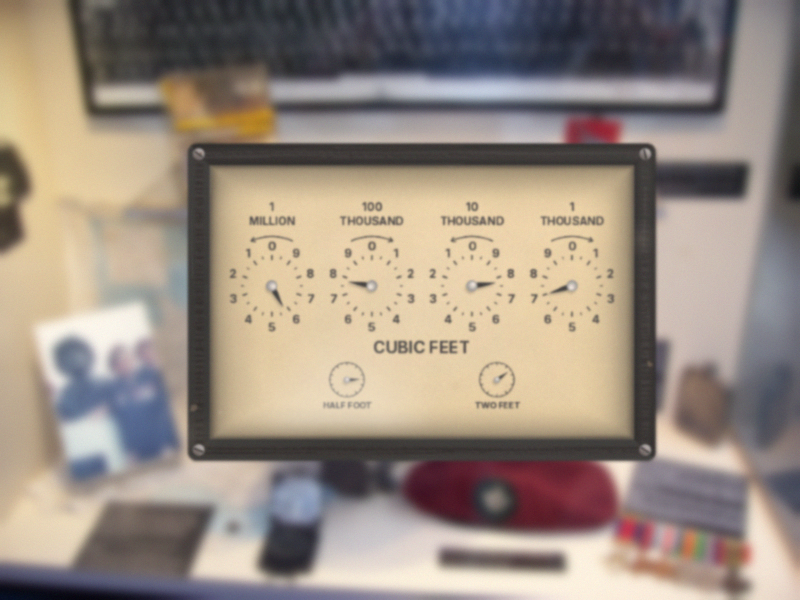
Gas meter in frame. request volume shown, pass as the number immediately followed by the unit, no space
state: 577700ft³
